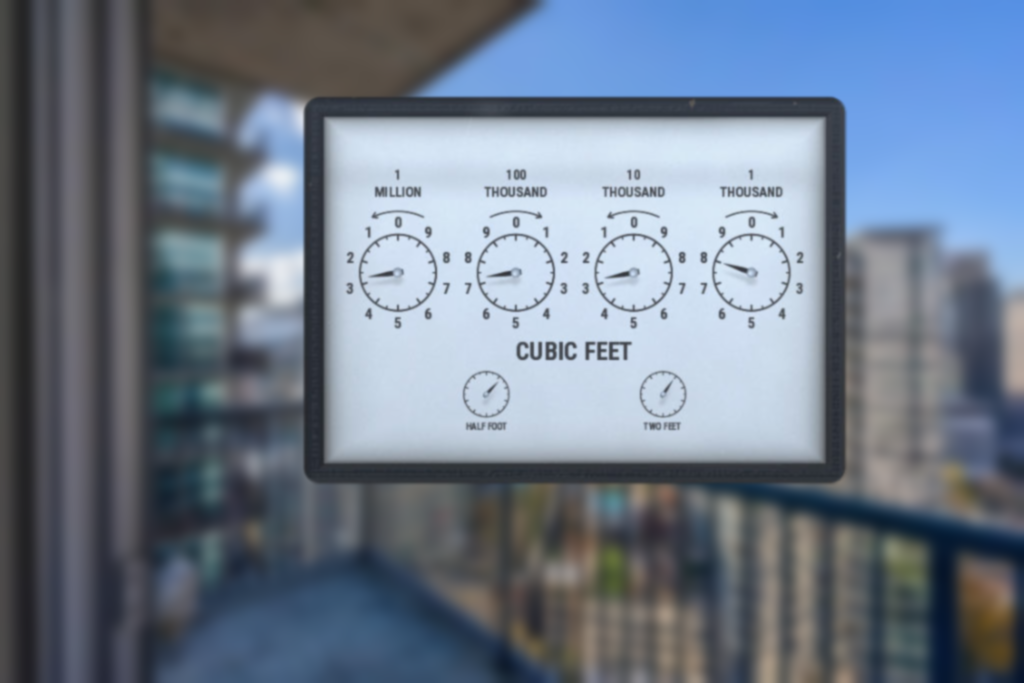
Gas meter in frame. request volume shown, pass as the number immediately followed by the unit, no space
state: 272800ft³
